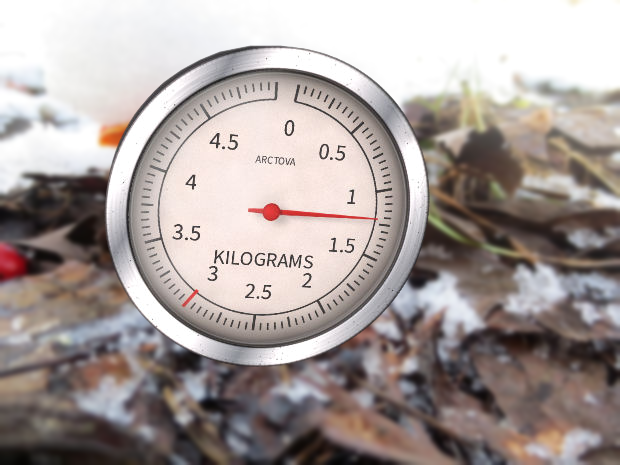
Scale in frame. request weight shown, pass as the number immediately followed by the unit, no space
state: 1.2kg
